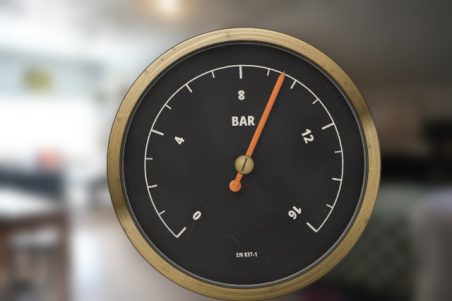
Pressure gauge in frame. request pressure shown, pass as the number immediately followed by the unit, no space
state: 9.5bar
